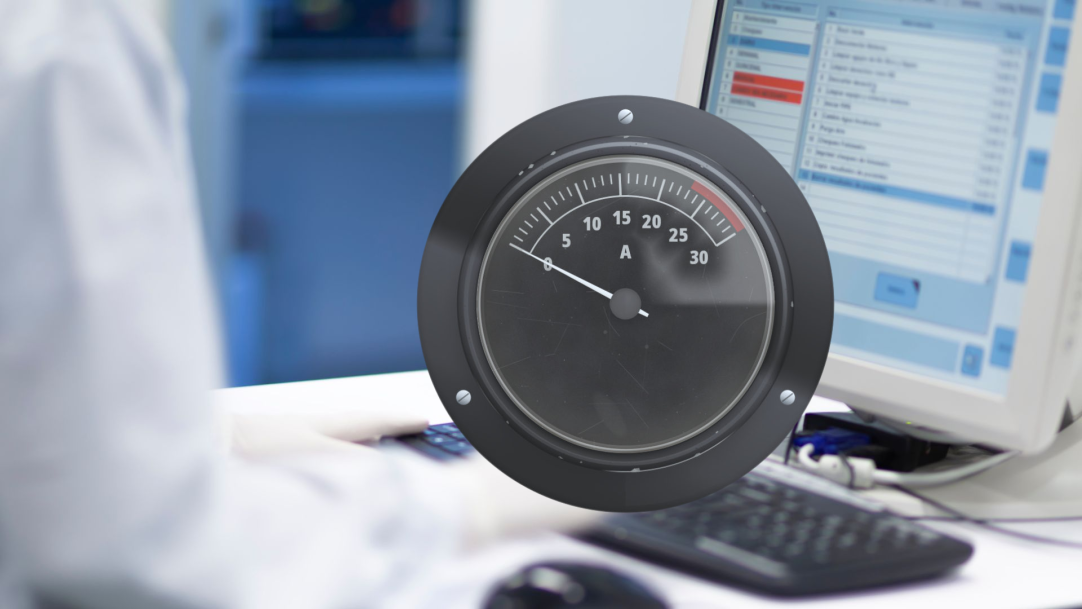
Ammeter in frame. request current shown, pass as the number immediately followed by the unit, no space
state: 0A
